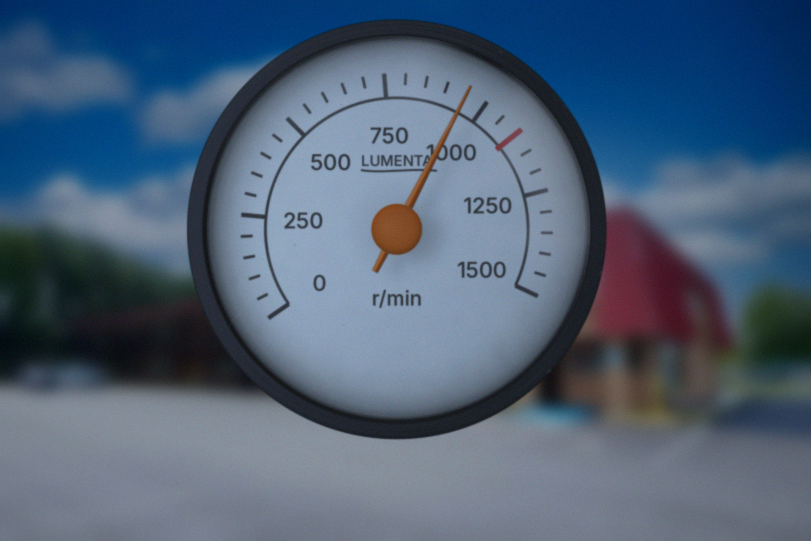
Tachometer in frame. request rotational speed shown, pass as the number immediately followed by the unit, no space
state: 950rpm
